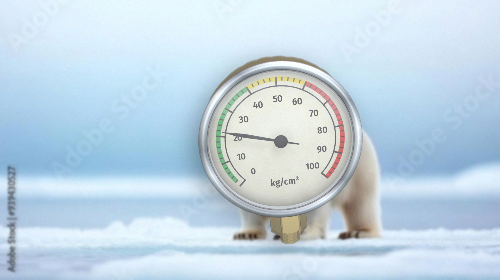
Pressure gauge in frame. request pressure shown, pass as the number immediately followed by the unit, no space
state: 22kg/cm²
